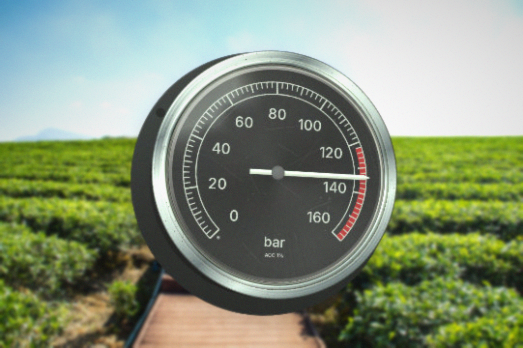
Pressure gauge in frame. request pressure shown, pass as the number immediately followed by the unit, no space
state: 134bar
